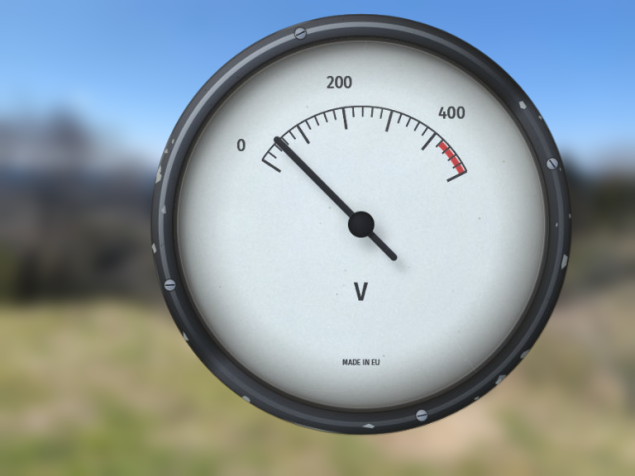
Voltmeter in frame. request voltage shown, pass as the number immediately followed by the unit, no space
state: 50V
